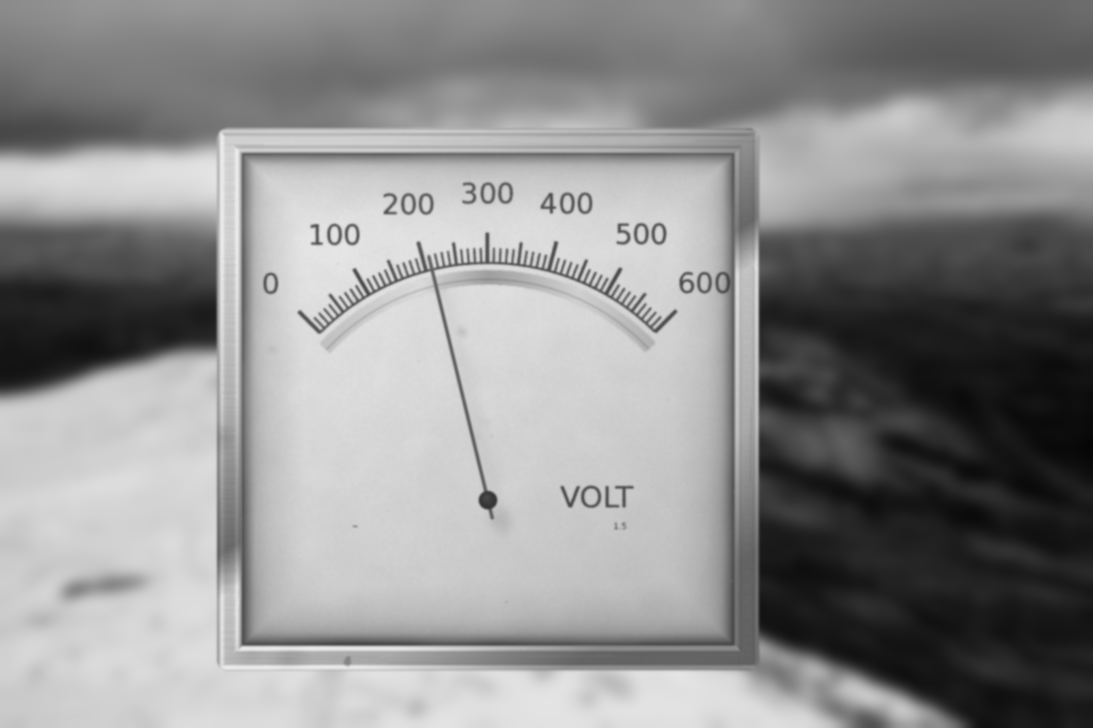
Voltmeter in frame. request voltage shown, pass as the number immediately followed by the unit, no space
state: 210V
